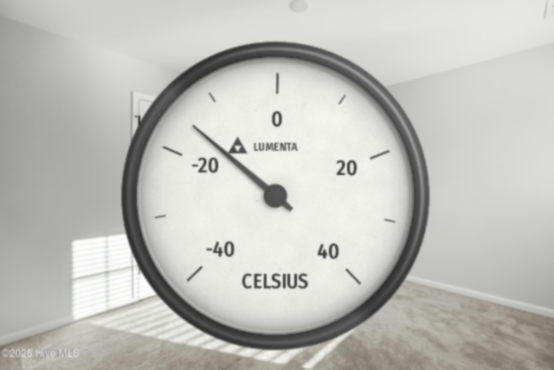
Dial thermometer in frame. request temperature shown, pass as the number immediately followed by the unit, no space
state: -15°C
